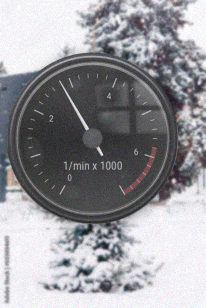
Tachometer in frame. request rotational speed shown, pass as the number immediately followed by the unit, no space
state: 2800rpm
